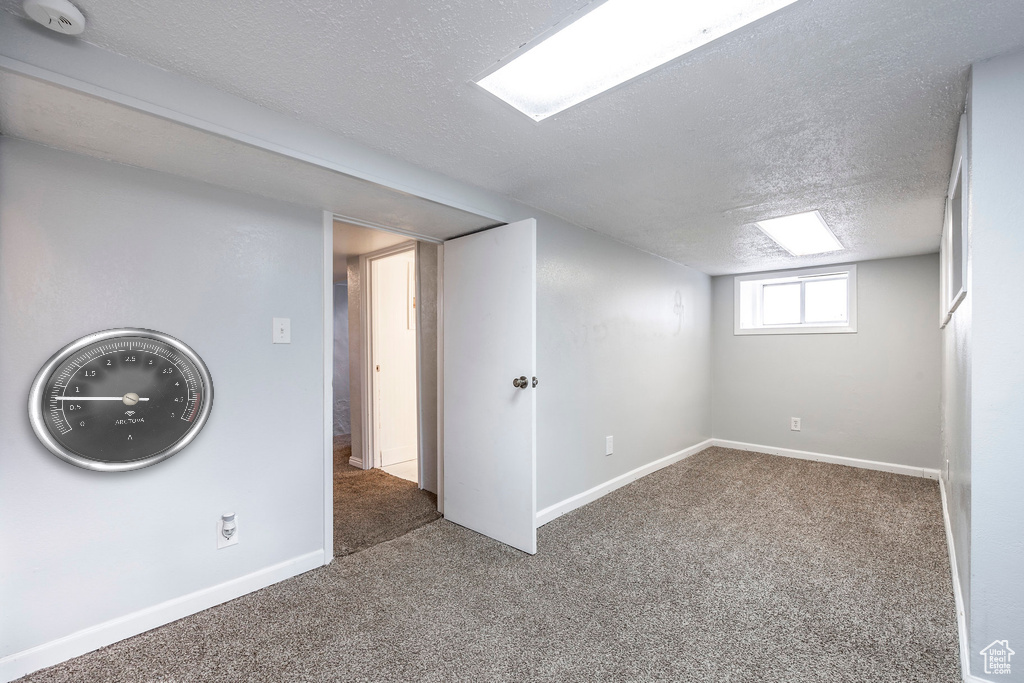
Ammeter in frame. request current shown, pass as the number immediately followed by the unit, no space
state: 0.75A
